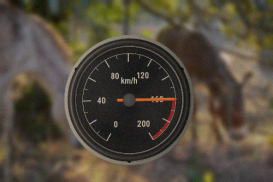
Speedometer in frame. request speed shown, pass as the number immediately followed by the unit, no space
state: 160km/h
